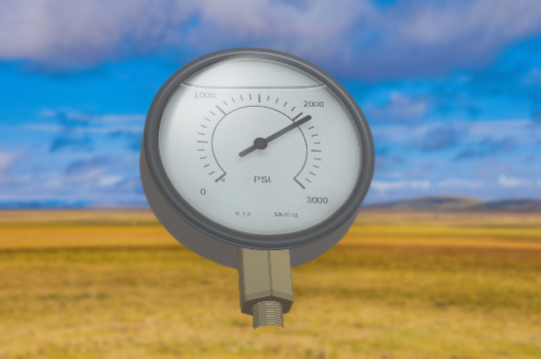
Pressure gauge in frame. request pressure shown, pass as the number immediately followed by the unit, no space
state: 2100psi
